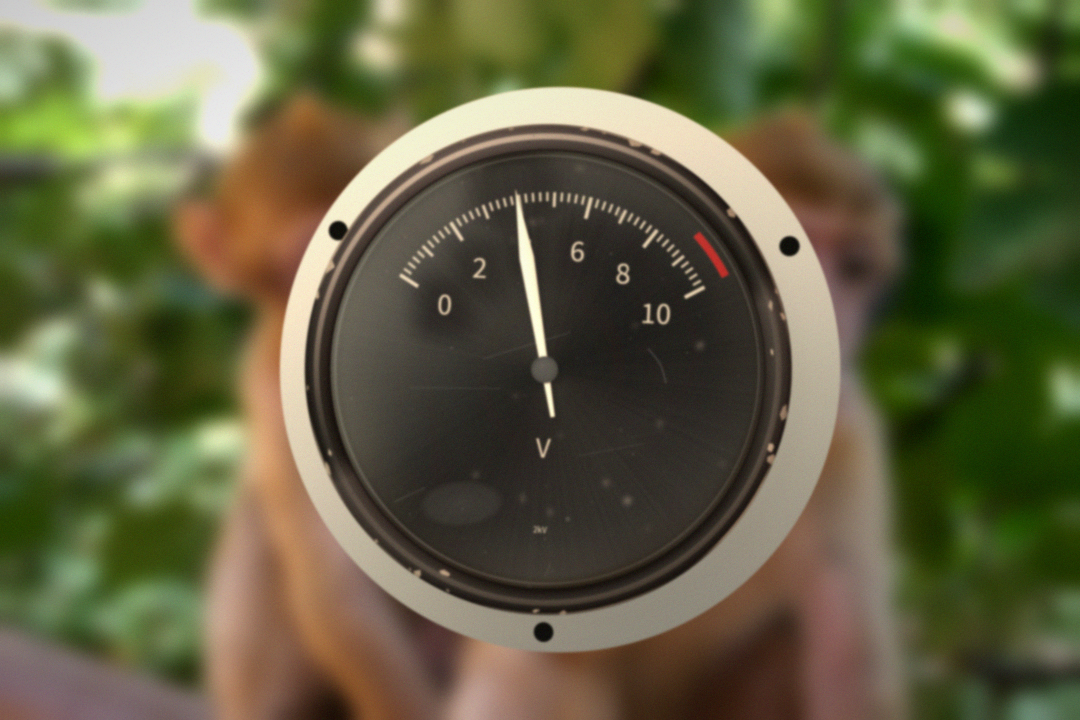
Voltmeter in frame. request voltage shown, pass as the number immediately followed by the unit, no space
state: 4V
